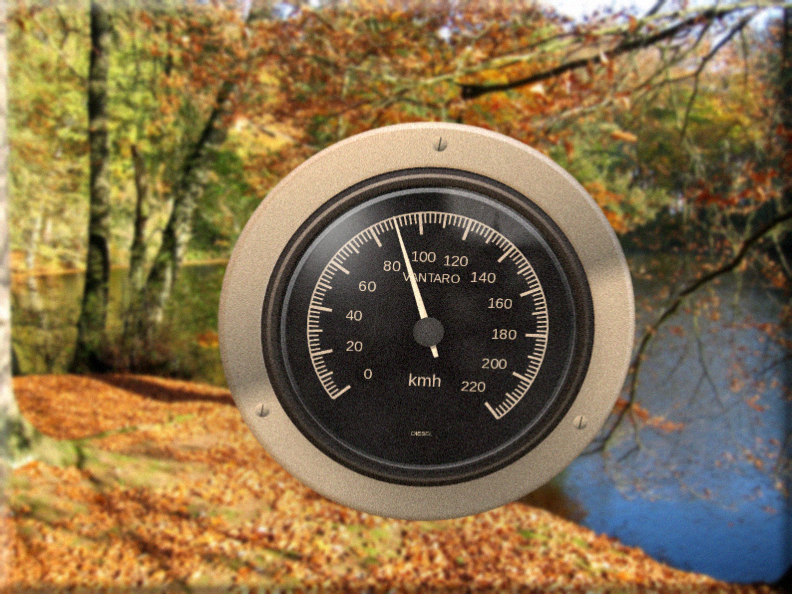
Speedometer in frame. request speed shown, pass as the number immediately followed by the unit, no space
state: 90km/h
